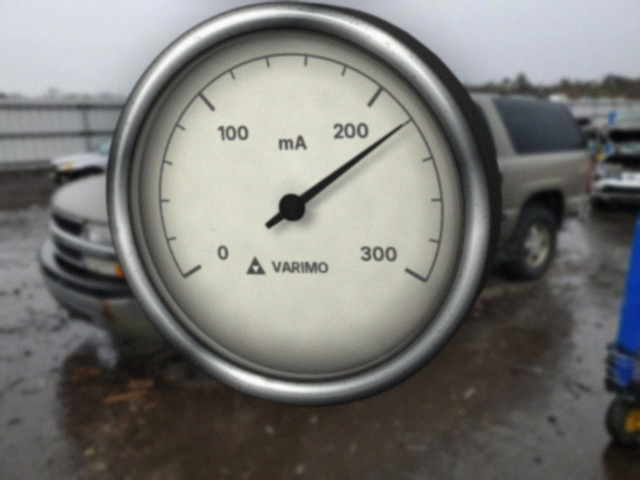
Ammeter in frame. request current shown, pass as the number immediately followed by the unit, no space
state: 220mA
